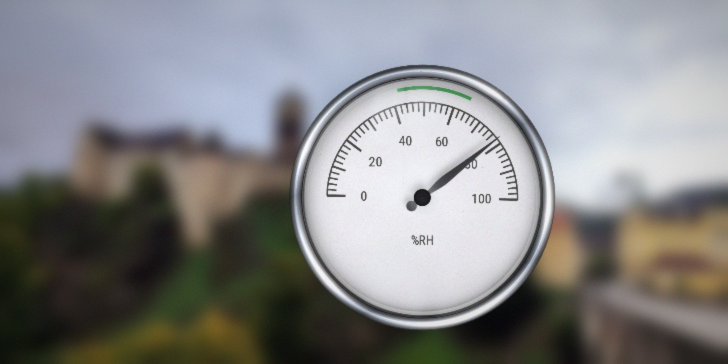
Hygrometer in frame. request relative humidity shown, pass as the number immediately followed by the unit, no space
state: 78%
